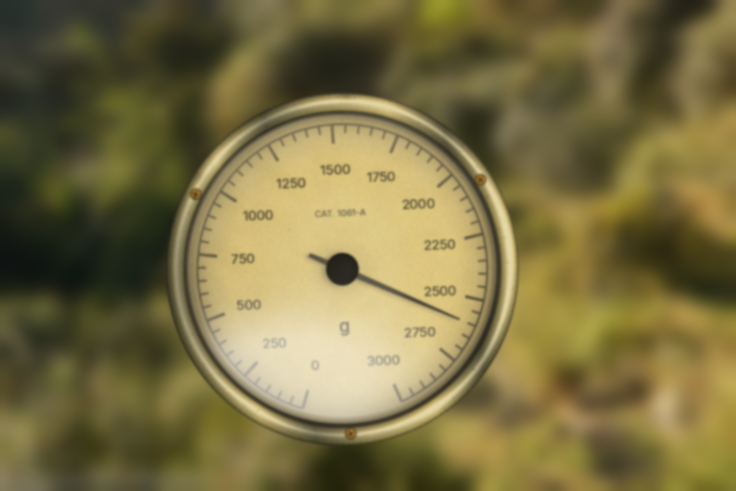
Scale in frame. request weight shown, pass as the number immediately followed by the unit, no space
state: 2600g
